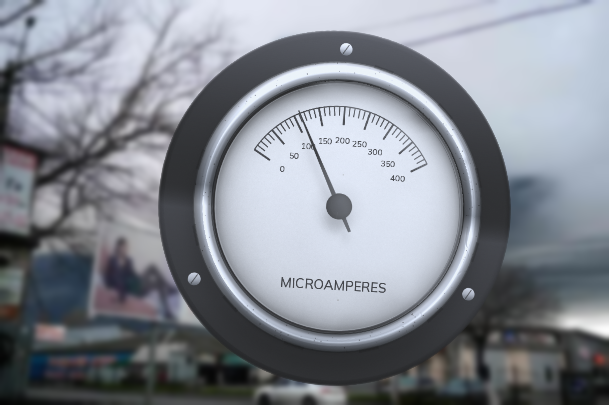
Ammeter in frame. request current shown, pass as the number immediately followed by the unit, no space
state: 110µA
